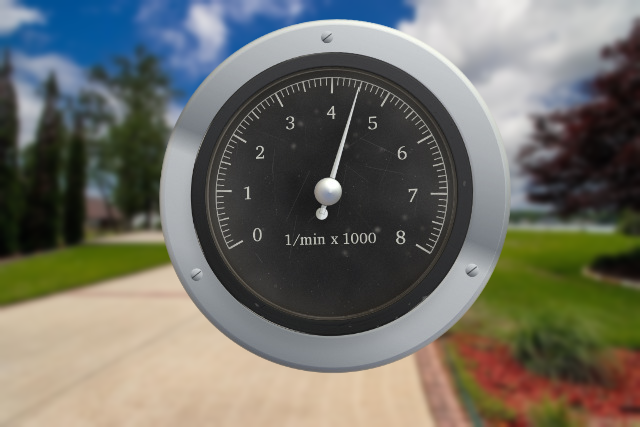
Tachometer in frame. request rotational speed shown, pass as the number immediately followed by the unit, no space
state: 4500rpm
